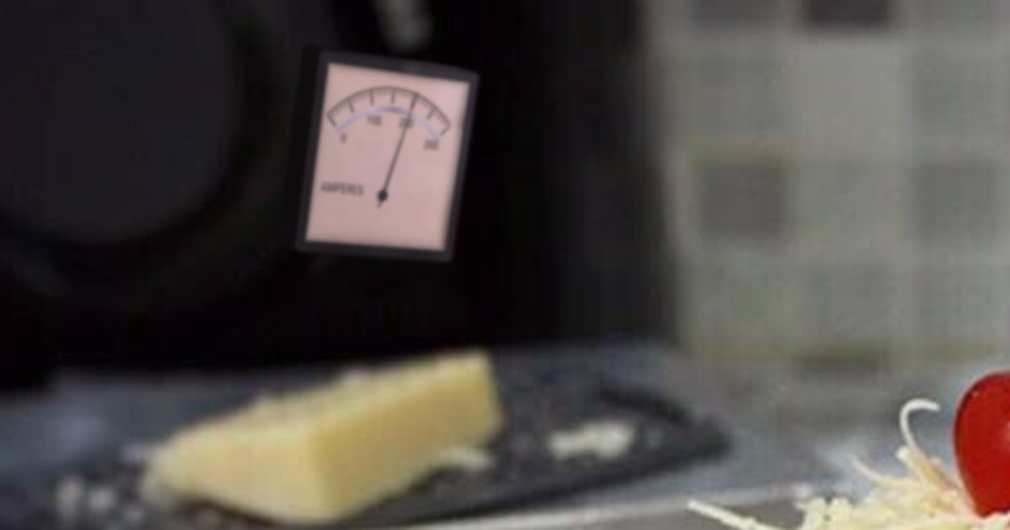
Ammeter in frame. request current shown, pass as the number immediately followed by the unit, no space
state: 200A
